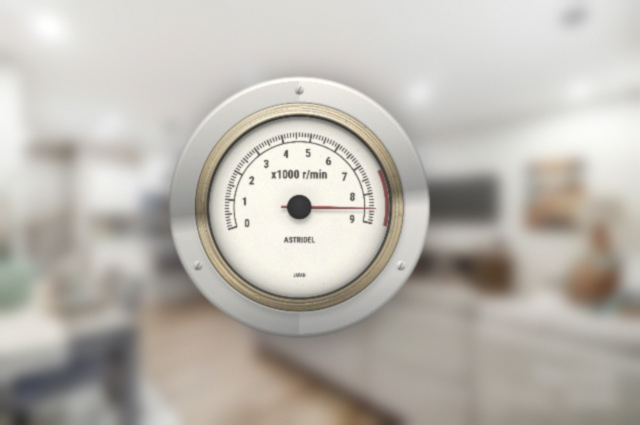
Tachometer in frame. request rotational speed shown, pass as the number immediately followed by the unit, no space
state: 8500rpm
